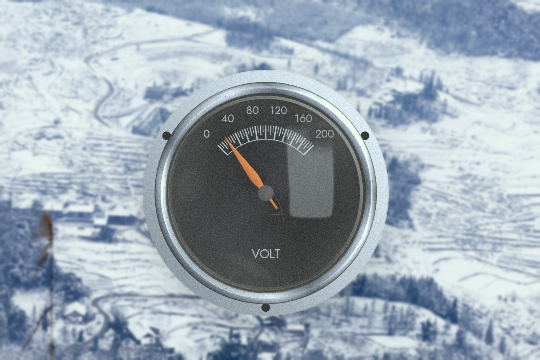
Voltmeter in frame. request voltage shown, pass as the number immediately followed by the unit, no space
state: 20V
